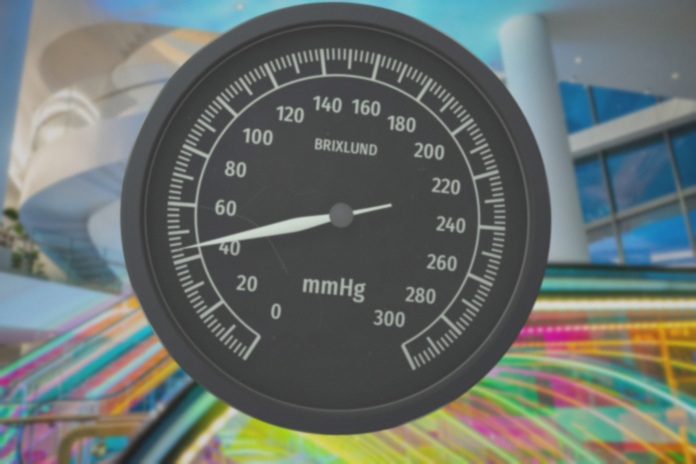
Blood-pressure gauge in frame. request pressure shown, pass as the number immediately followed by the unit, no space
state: 44mmHg
